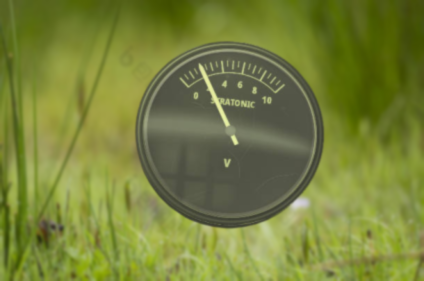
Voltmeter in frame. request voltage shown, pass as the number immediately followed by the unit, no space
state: 2V
